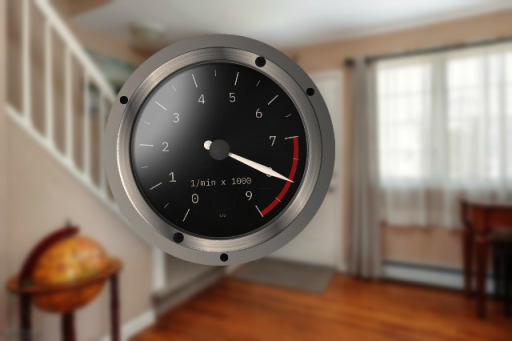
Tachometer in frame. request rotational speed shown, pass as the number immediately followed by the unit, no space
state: 8000rpm
